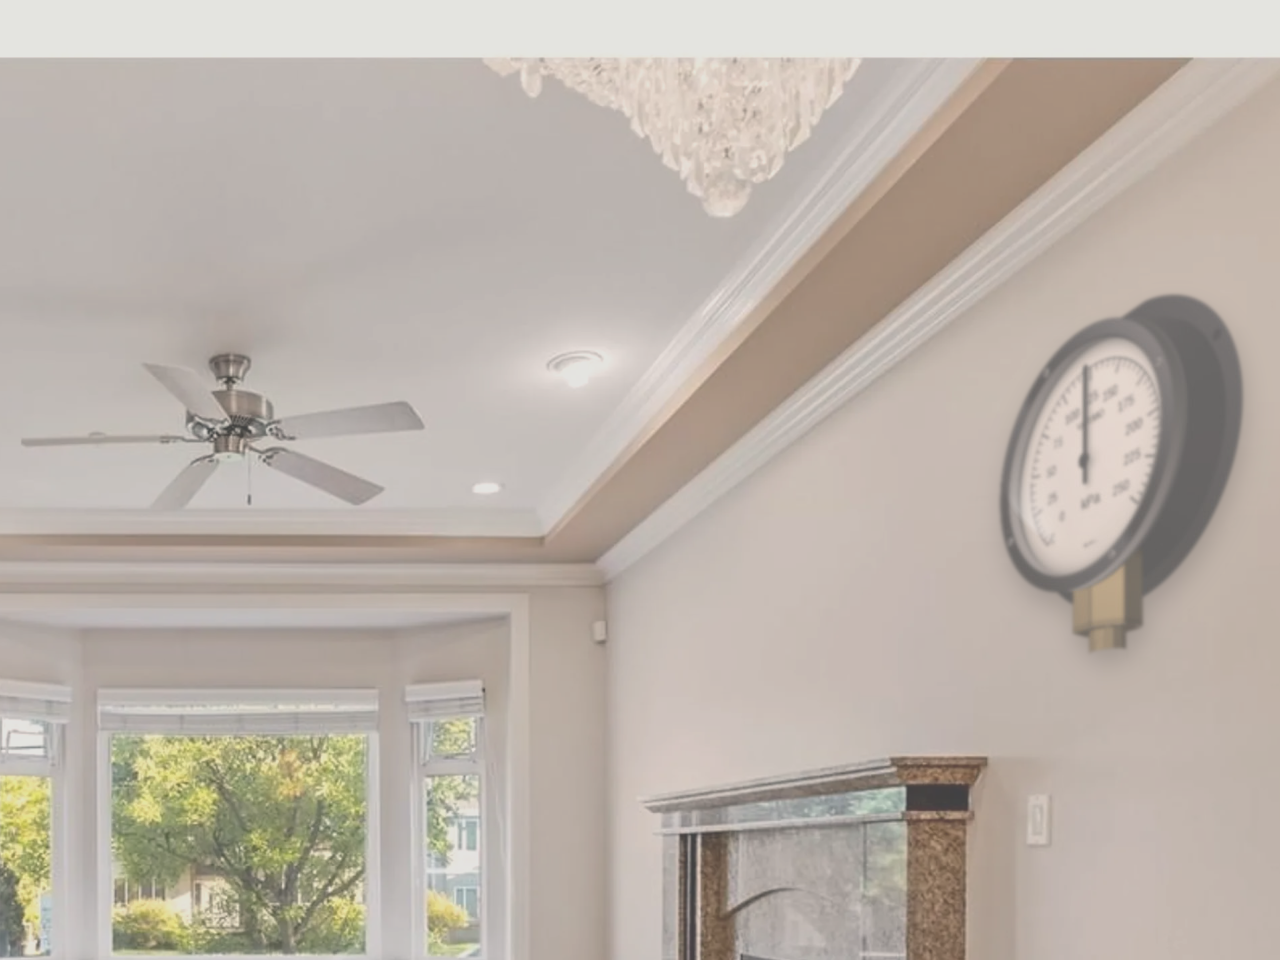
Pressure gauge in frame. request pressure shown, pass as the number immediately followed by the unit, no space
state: 125kPa
